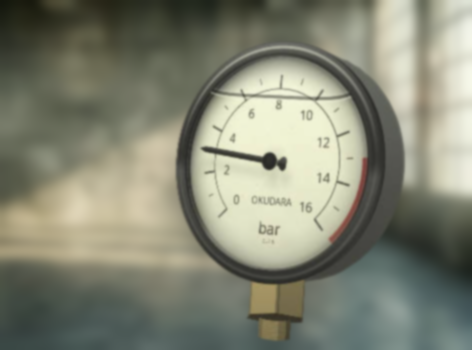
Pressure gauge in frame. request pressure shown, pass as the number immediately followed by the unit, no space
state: 3bar
